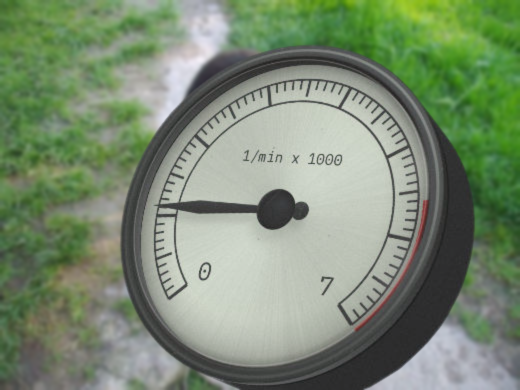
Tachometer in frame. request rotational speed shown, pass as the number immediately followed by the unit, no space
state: 1100rpm
